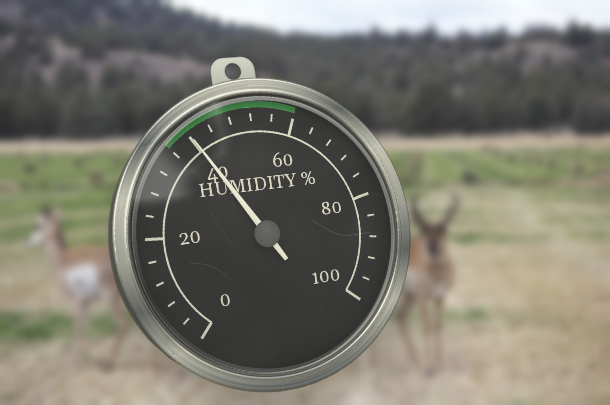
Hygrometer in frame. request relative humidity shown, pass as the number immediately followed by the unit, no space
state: 40%
